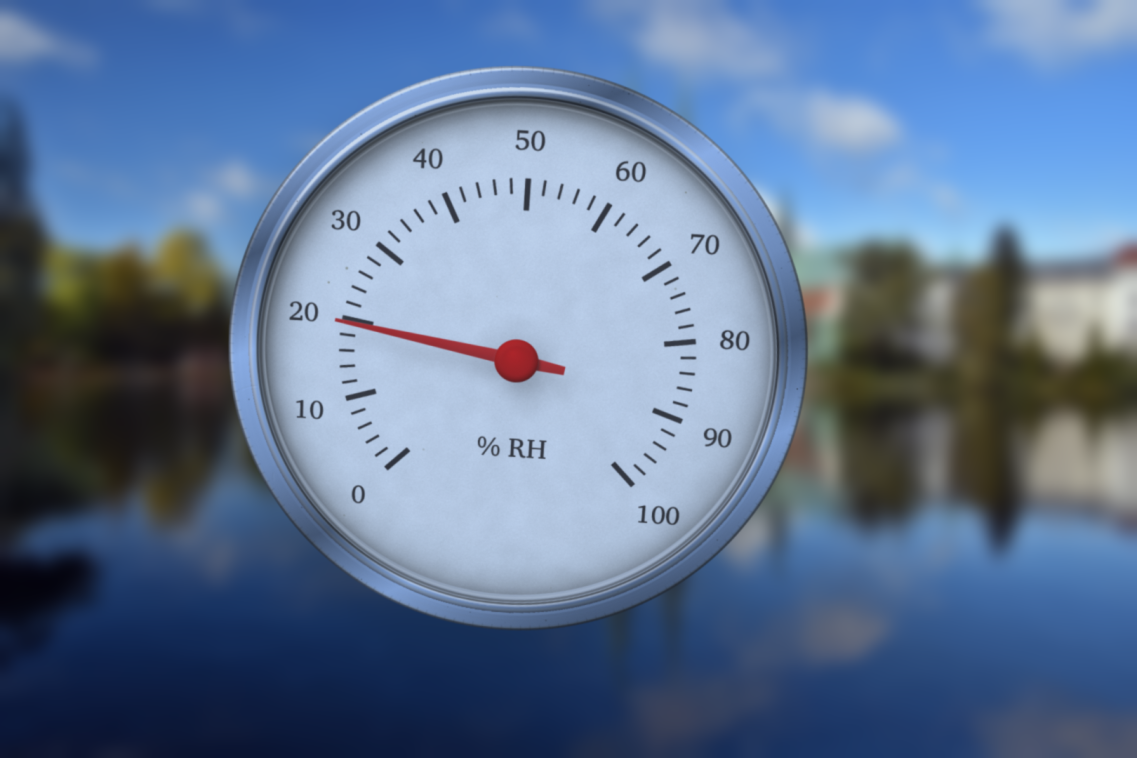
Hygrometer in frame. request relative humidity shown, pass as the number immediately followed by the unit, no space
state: 20%
